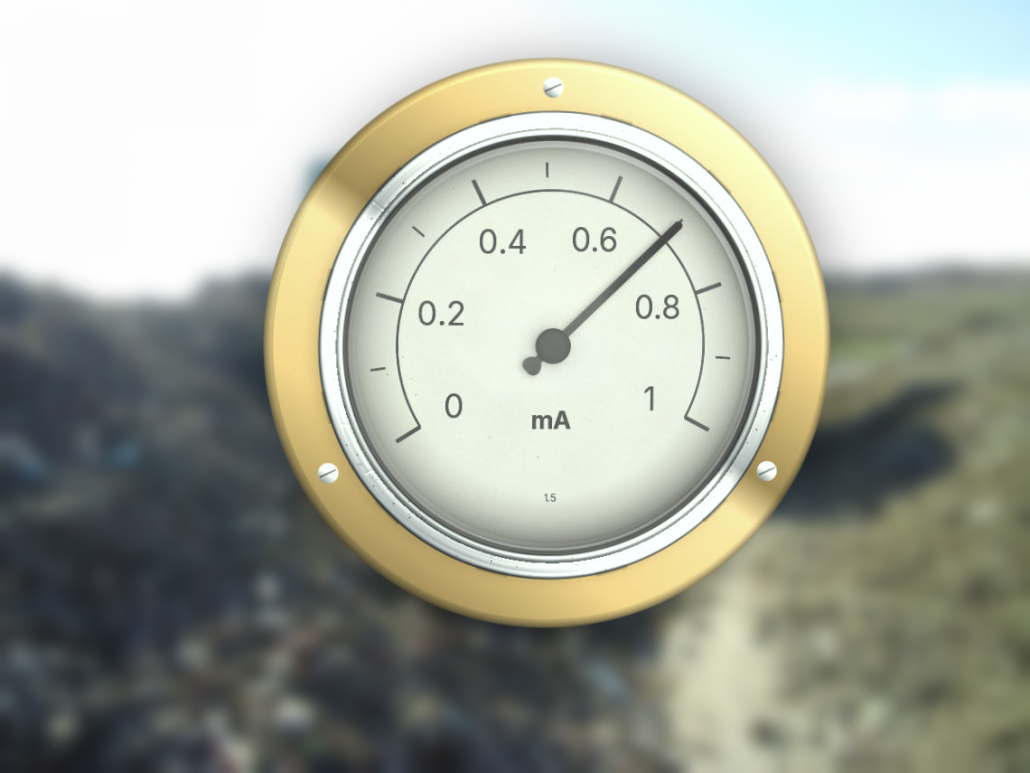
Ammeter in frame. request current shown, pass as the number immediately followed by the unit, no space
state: 0.7mA
